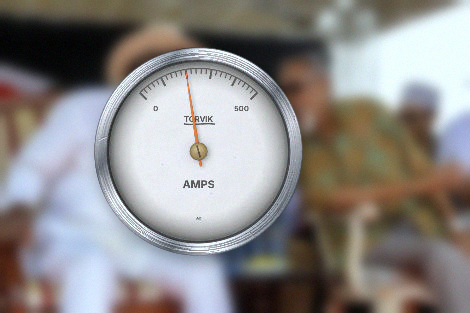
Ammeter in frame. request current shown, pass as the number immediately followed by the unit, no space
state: 200A
